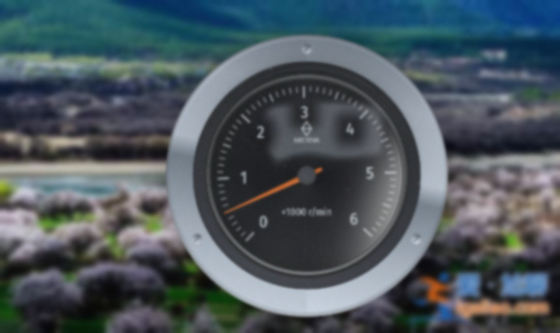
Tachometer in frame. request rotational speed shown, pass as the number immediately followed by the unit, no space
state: 500rpm
